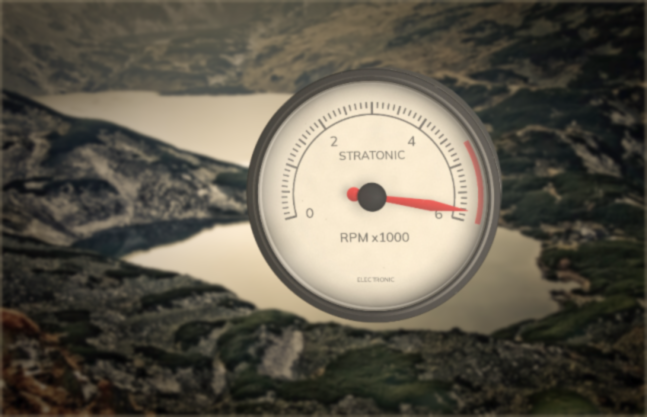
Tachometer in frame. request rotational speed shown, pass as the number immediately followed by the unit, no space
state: 5800rpm
